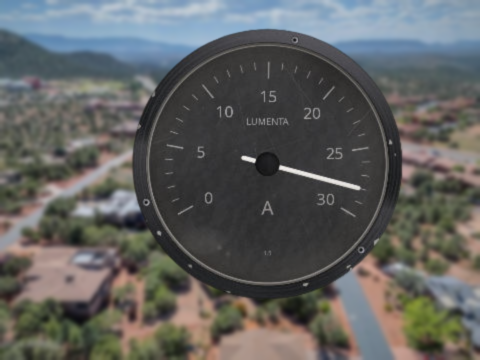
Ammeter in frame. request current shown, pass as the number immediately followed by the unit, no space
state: 28A
